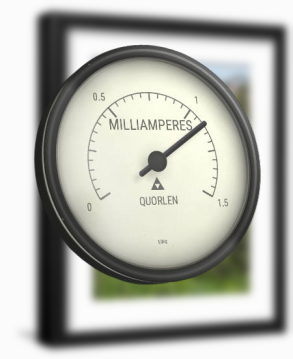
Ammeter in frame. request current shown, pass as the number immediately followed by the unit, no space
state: 1.1mA
